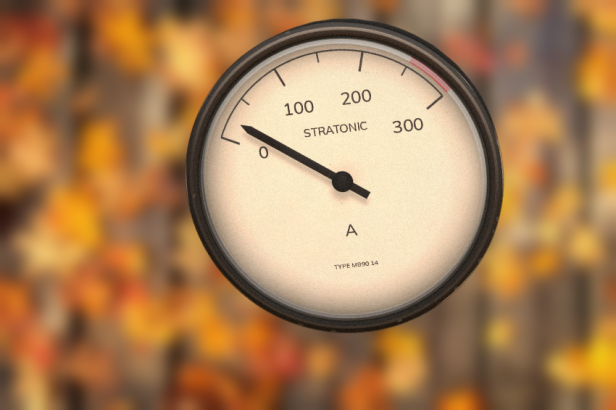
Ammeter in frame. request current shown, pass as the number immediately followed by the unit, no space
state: 25A
